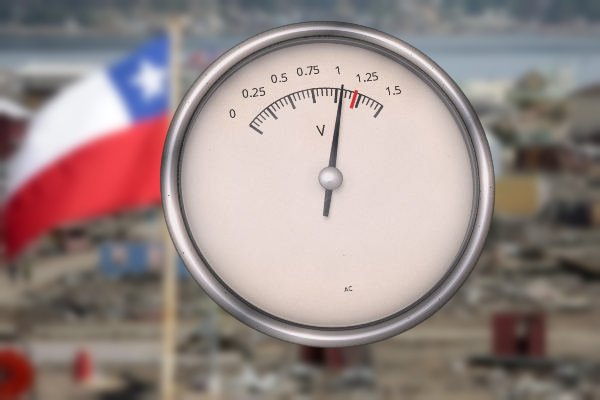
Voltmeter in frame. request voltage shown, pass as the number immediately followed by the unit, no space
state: 1.05V
